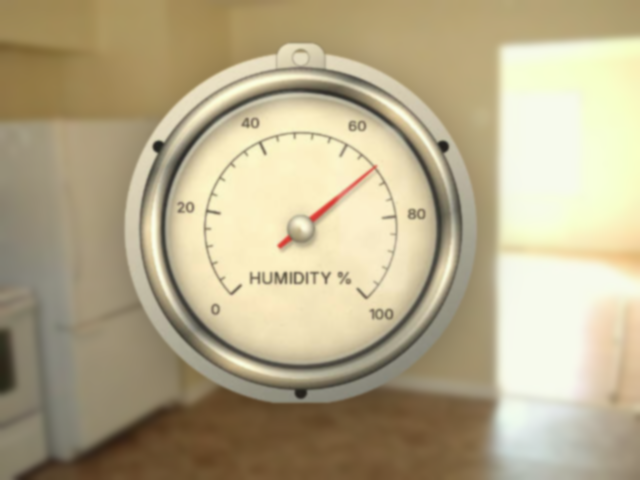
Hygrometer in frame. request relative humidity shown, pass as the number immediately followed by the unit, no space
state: 68%
